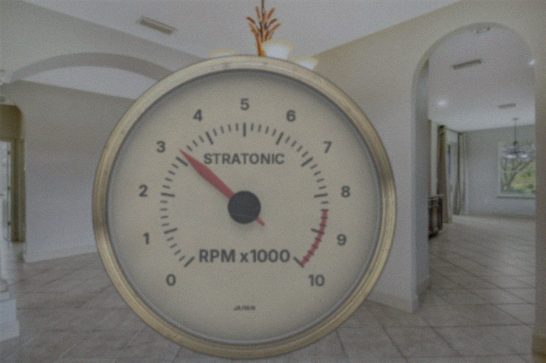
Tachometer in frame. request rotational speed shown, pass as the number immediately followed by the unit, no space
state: 3200rpm
